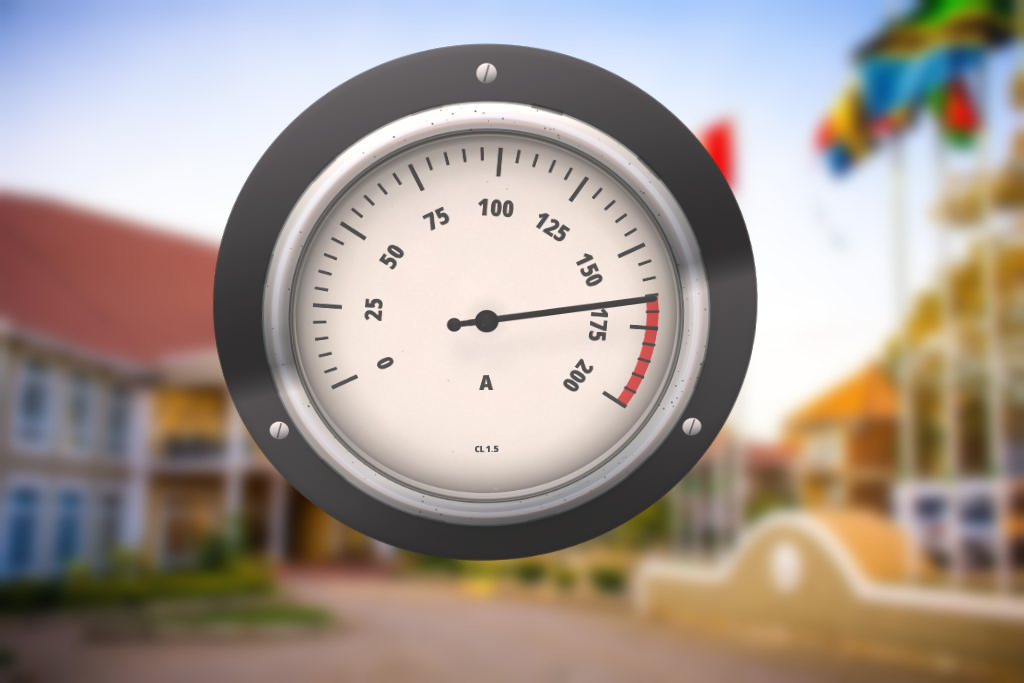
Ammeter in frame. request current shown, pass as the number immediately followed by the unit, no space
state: 165A
